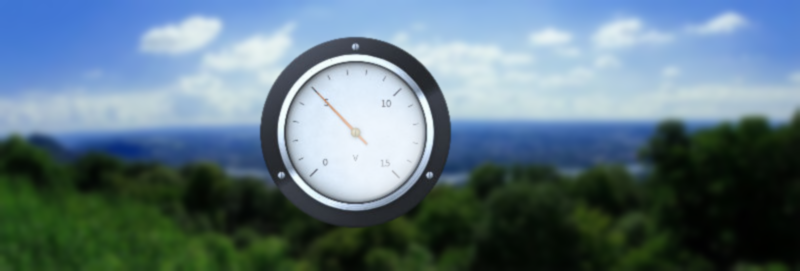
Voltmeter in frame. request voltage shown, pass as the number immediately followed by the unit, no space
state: 5V
